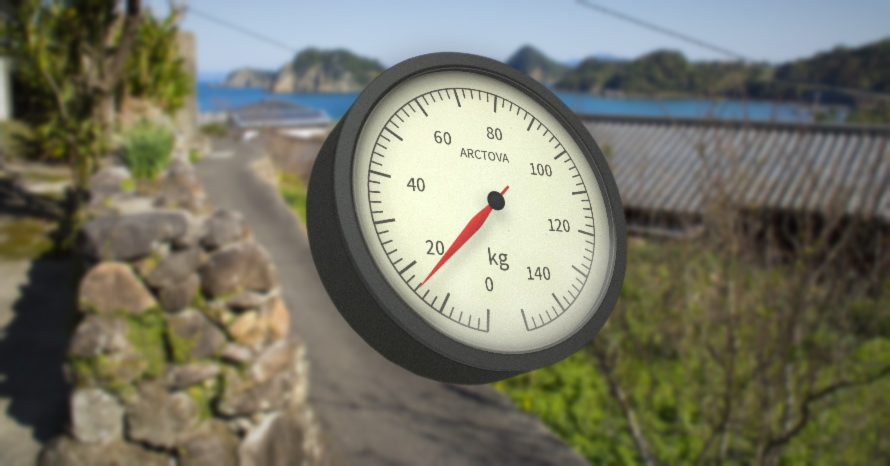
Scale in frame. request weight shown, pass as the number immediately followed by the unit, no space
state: 16kg
